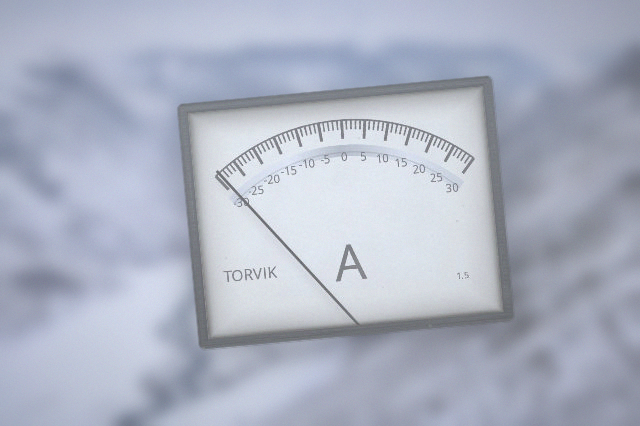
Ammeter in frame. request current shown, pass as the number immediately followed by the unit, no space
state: -29A
